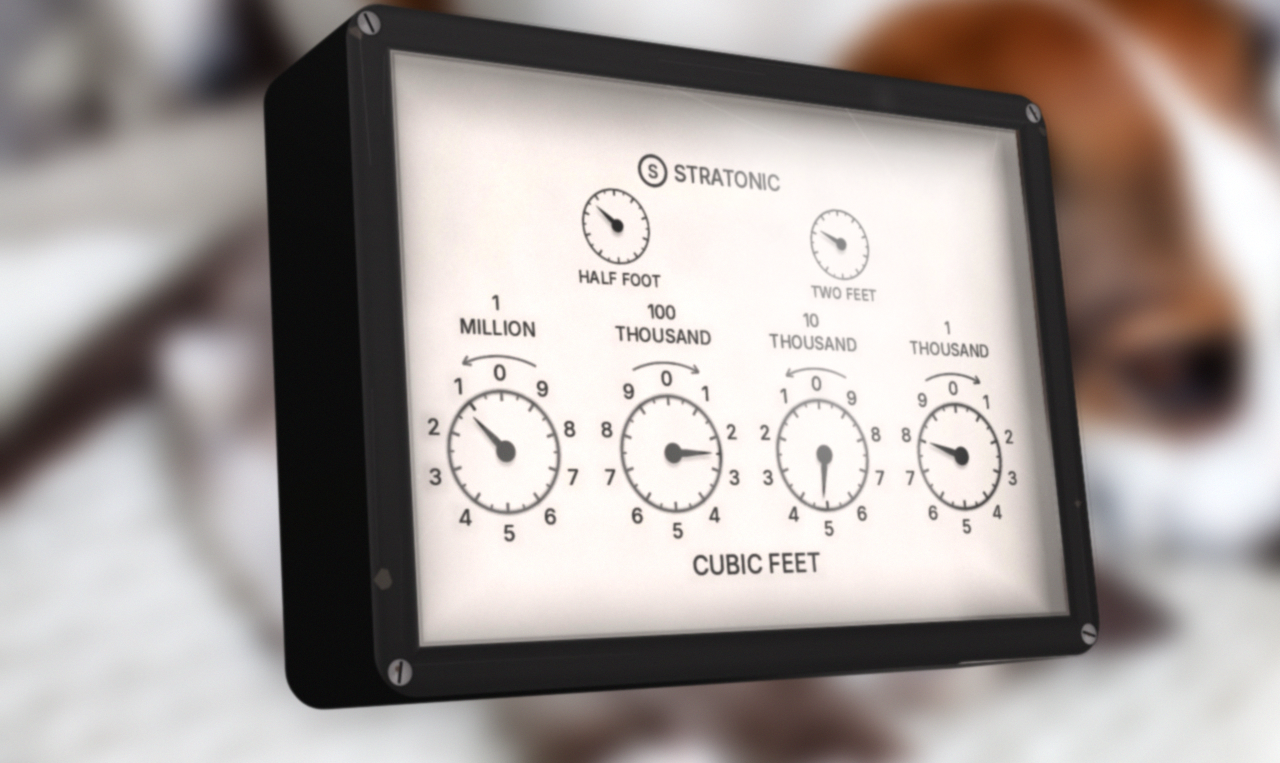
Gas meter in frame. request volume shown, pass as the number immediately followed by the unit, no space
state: 124800ft³
